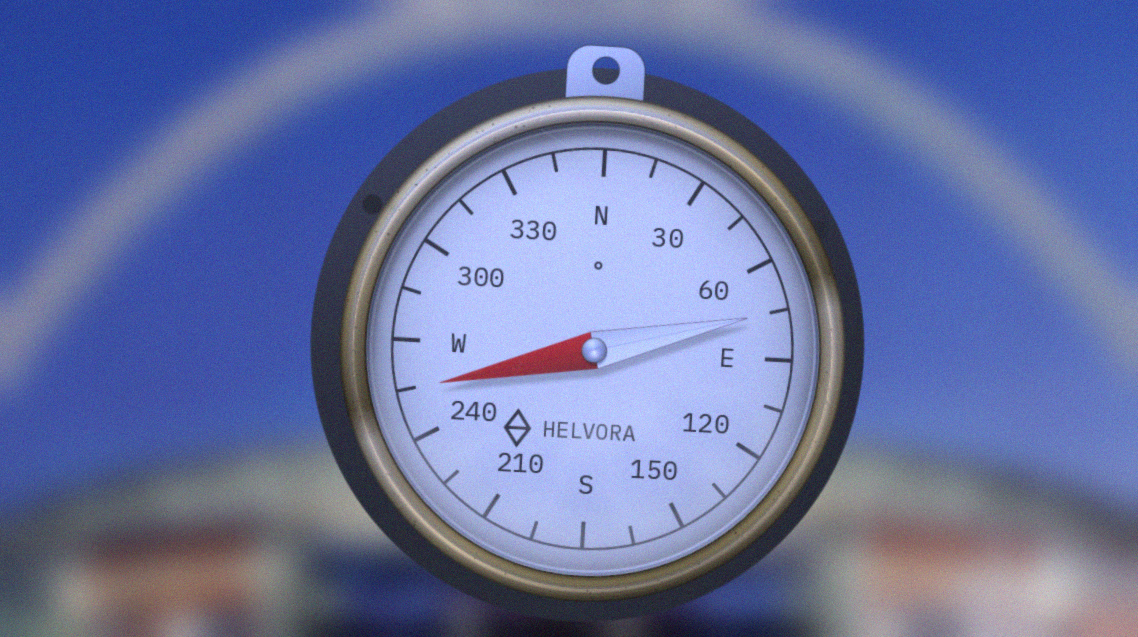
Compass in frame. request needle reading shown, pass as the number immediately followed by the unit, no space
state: 255°
